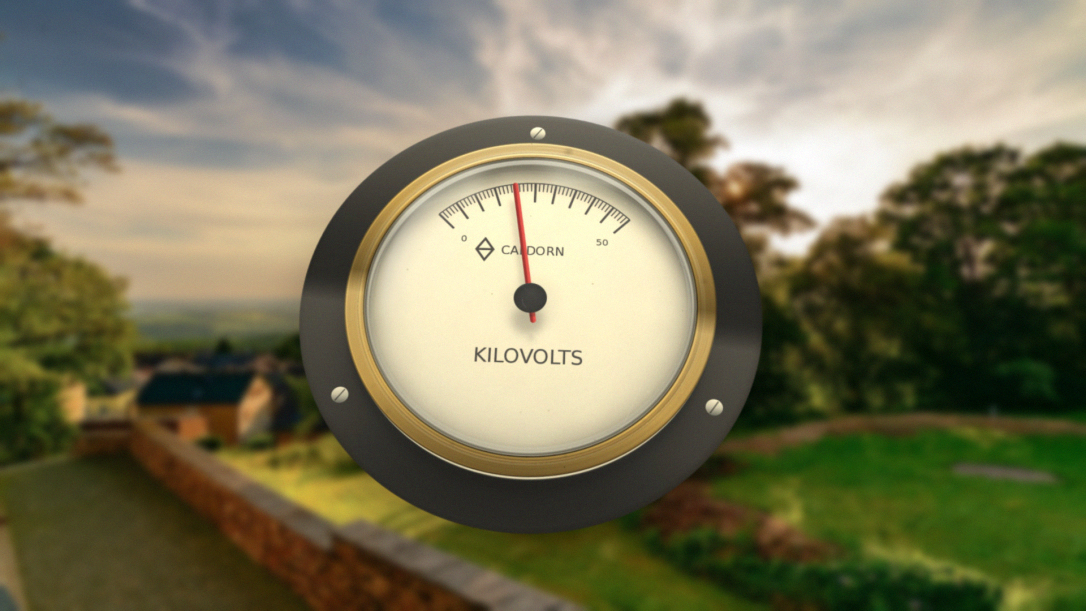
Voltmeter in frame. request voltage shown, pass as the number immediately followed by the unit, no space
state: 20kV
